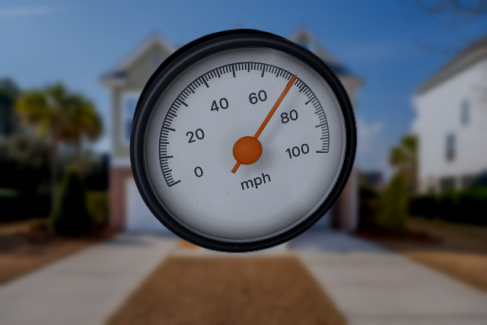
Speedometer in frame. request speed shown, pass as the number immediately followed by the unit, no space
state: 70mph
